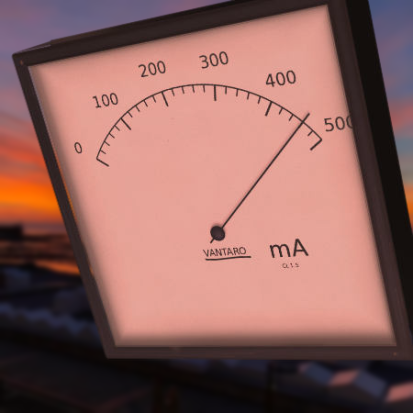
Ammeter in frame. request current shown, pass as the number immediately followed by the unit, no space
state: 460mA
